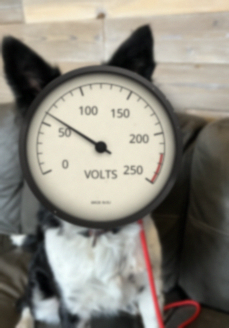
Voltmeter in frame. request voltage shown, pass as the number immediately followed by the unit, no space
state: 60V
